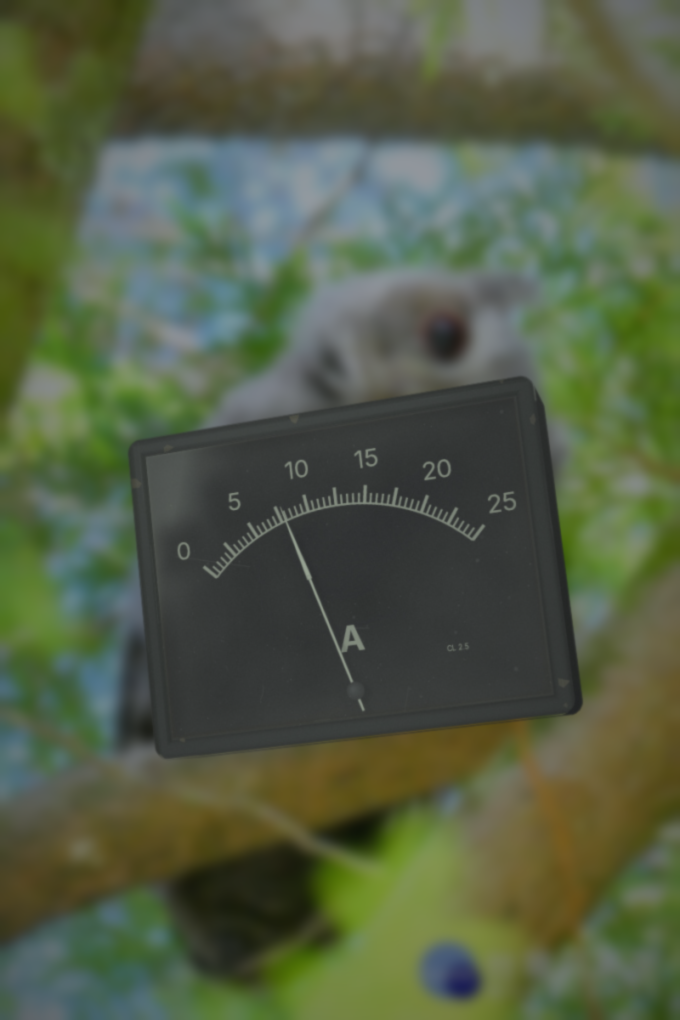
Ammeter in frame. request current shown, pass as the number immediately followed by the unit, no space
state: 8A
